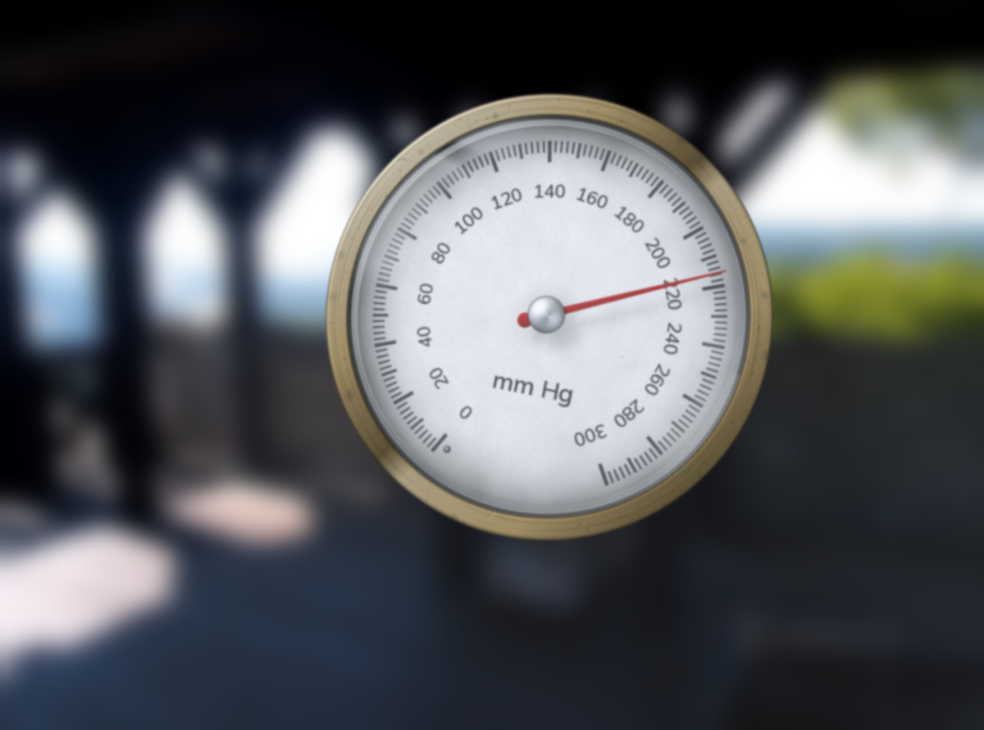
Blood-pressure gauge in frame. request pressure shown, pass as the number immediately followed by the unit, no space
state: 216mmHg
